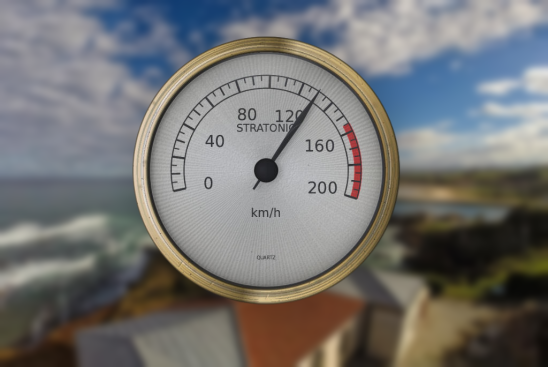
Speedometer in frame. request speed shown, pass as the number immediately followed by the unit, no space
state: 130km/h
